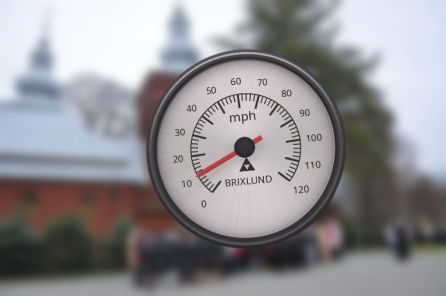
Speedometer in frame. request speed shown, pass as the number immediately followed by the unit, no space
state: 10mph
